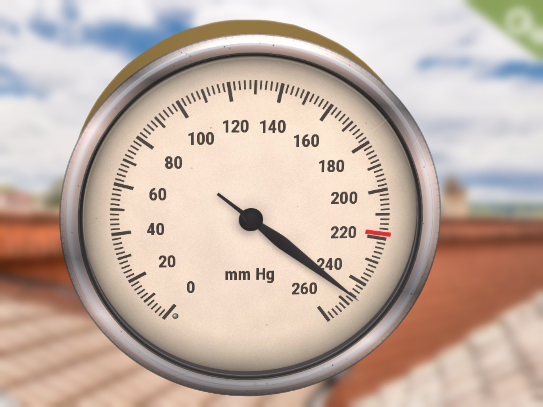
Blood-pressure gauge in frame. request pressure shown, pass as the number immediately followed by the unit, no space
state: 246mmHg
